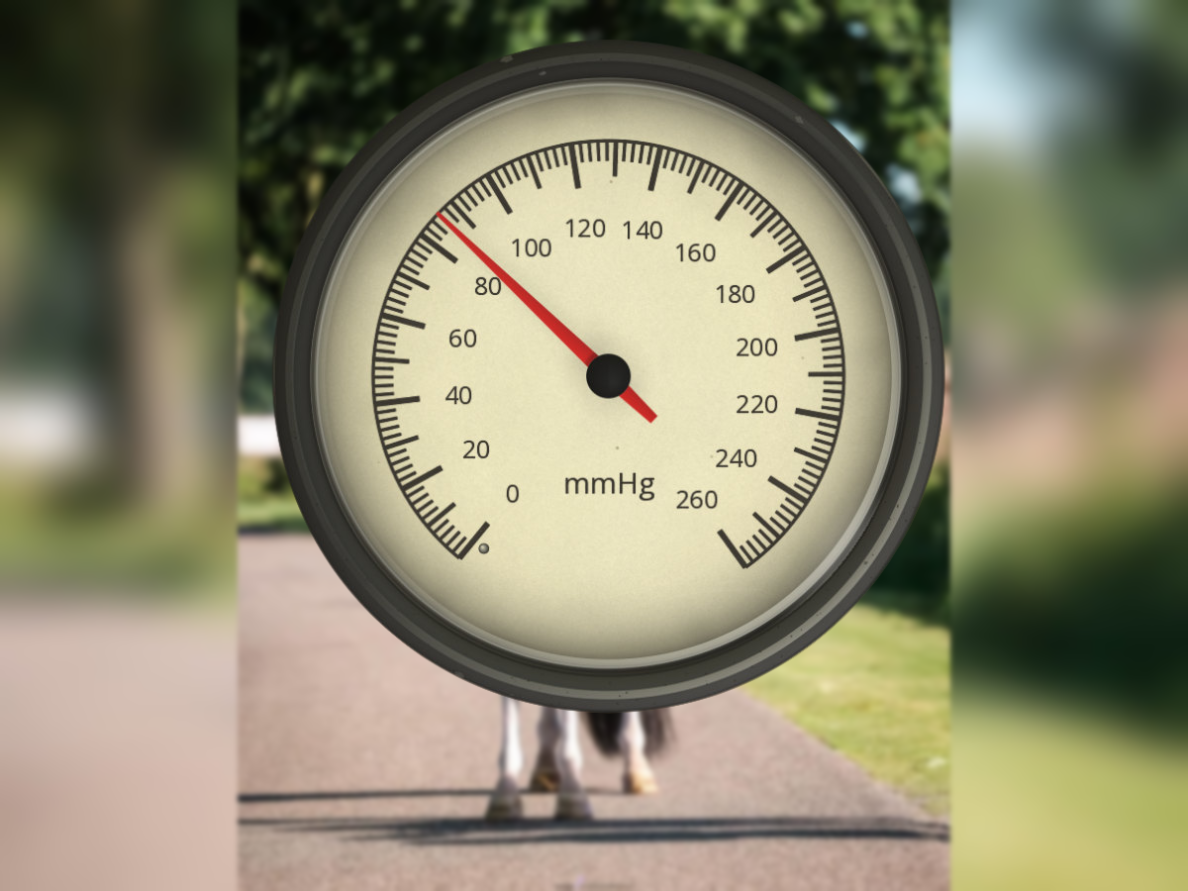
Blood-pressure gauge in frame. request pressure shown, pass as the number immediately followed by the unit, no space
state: 86mmHg
